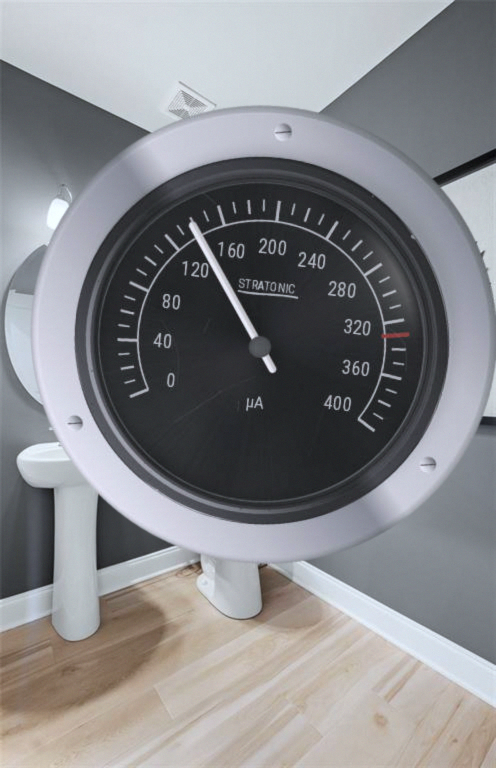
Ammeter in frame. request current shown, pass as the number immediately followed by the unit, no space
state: 140µA
